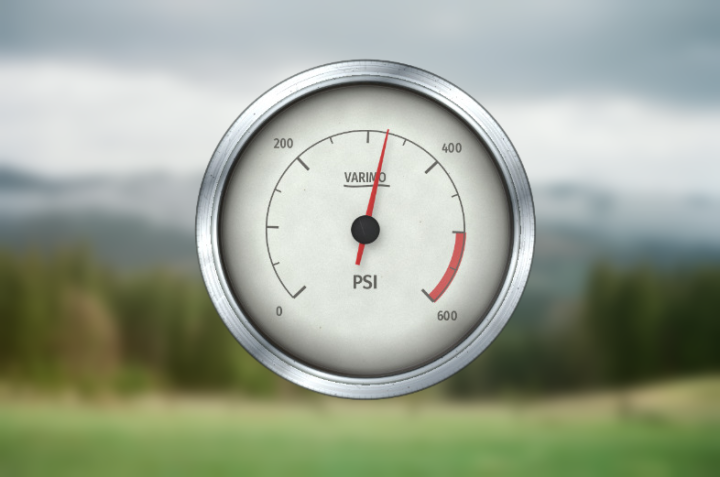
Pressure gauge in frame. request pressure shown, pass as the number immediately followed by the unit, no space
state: 325psi
